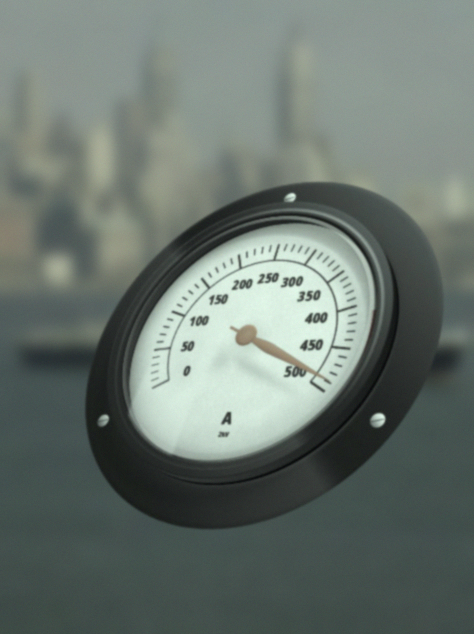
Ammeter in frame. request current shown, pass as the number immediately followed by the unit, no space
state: 490A
